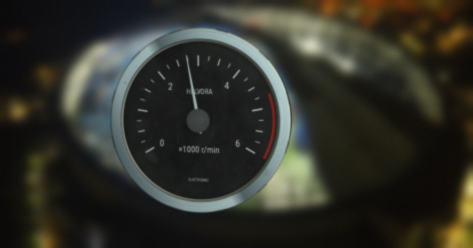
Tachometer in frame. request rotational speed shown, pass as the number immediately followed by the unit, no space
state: 2750rpm
